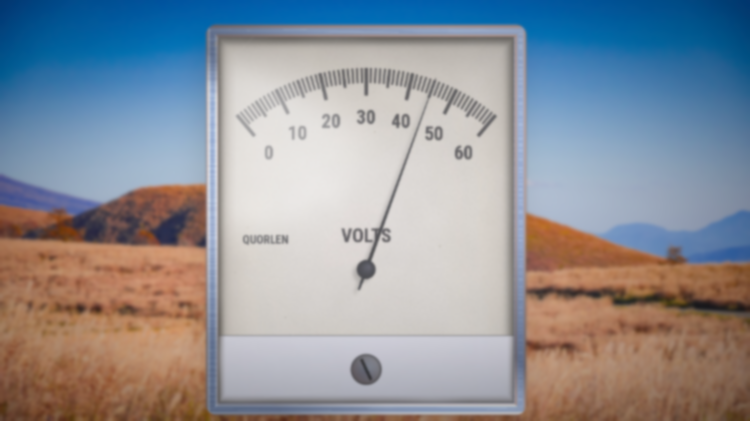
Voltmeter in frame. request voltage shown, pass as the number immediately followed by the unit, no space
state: 45V
